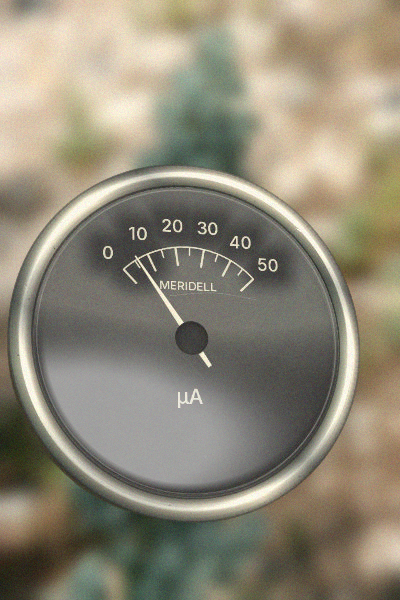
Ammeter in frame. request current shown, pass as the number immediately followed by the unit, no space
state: 5µA
